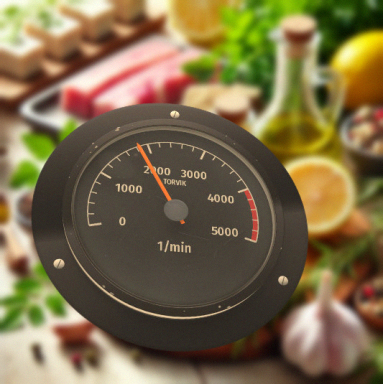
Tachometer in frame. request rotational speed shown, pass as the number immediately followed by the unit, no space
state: 1800rpm
